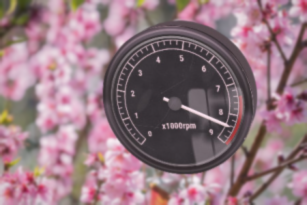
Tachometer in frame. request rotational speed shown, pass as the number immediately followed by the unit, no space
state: 8400rpm
